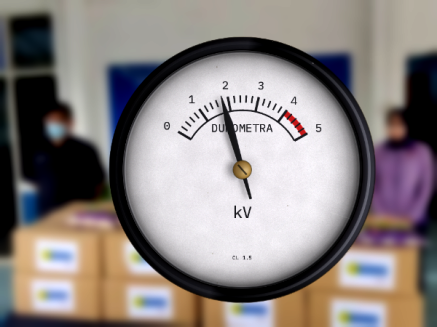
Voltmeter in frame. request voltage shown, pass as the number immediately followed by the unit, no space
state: 1.8kV
